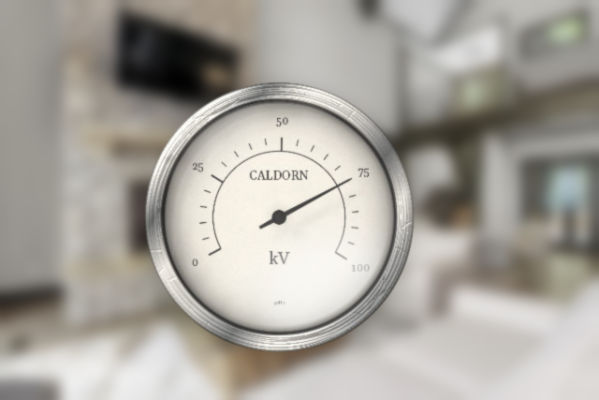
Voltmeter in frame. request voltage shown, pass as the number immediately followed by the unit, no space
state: 75kV
